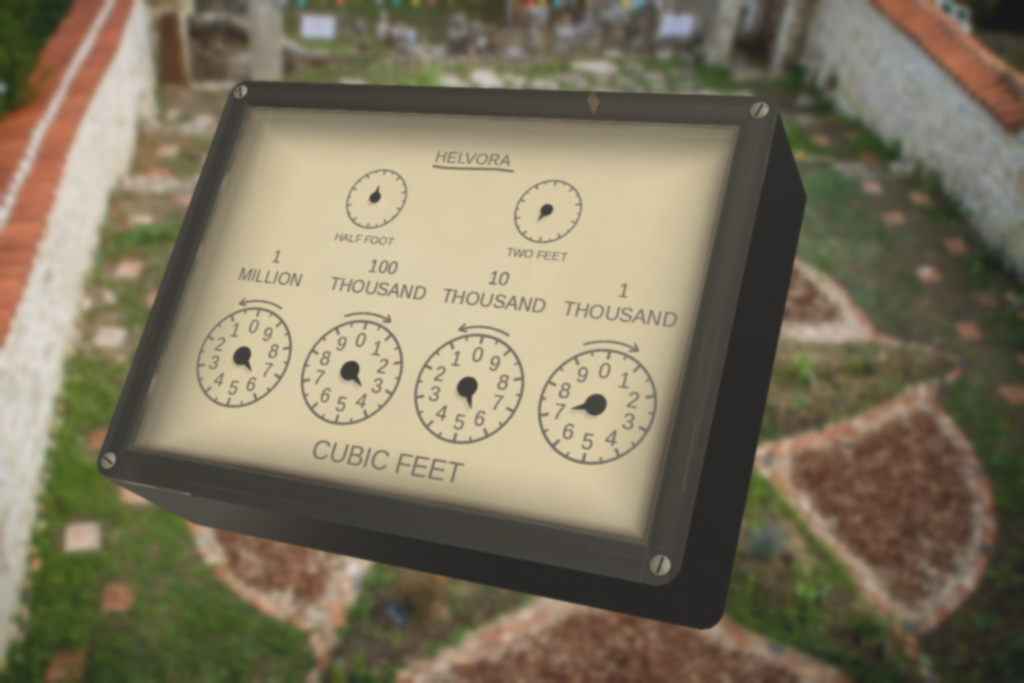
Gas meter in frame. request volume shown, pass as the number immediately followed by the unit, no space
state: 635700ft³
